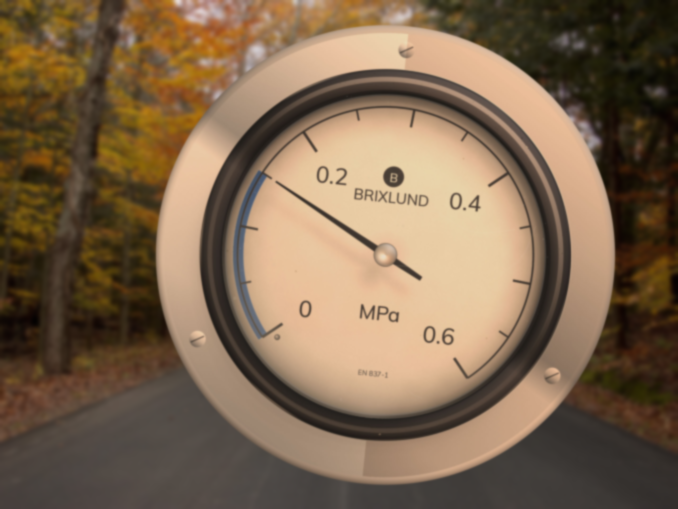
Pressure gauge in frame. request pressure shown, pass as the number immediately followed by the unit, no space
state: 0.15MPa
